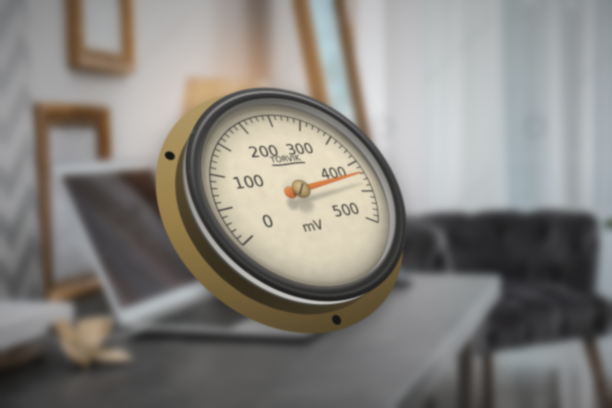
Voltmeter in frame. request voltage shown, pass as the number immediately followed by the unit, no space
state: 420mV
